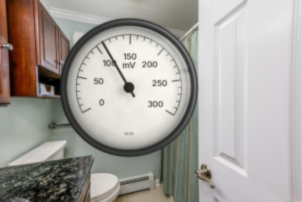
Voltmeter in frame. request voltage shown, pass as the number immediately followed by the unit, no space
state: 110mV
